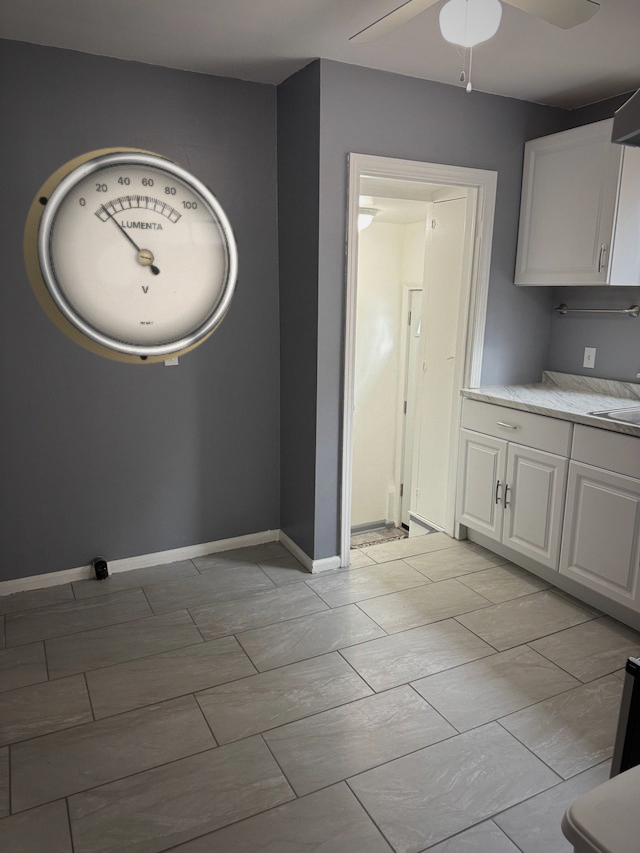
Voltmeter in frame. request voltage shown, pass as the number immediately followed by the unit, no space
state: 10V
